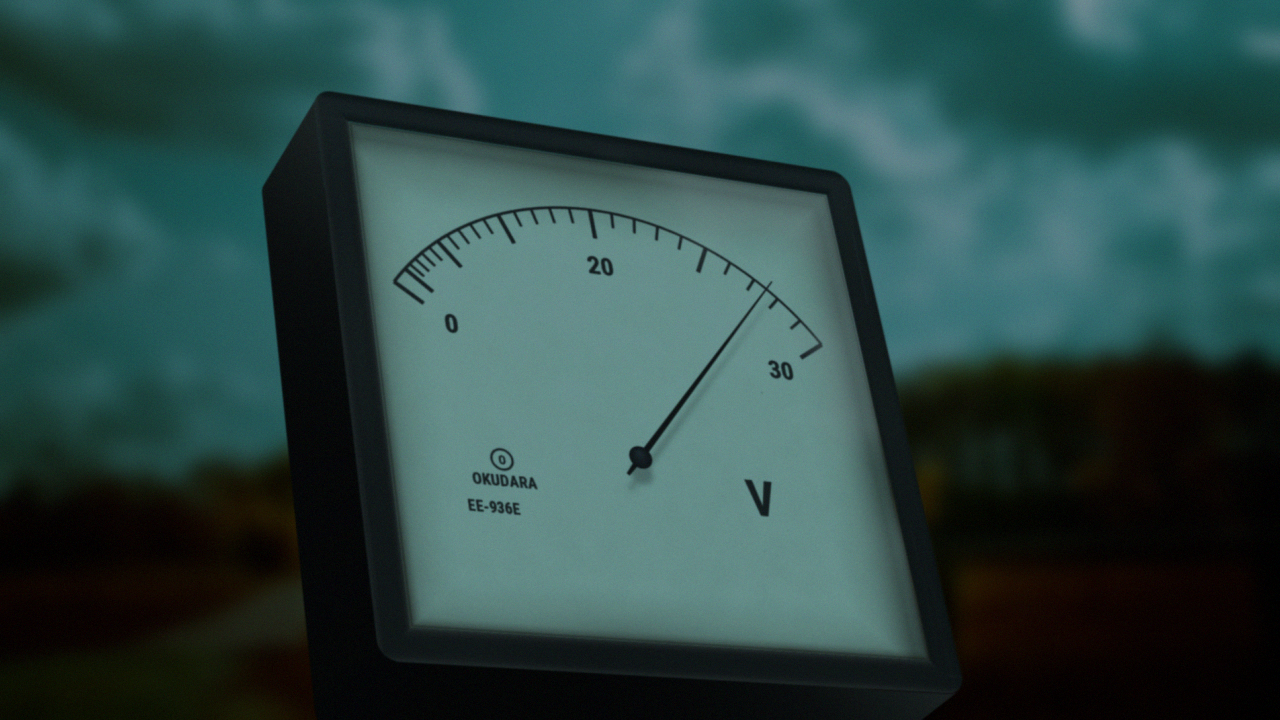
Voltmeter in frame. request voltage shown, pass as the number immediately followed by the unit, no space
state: 27.5V
